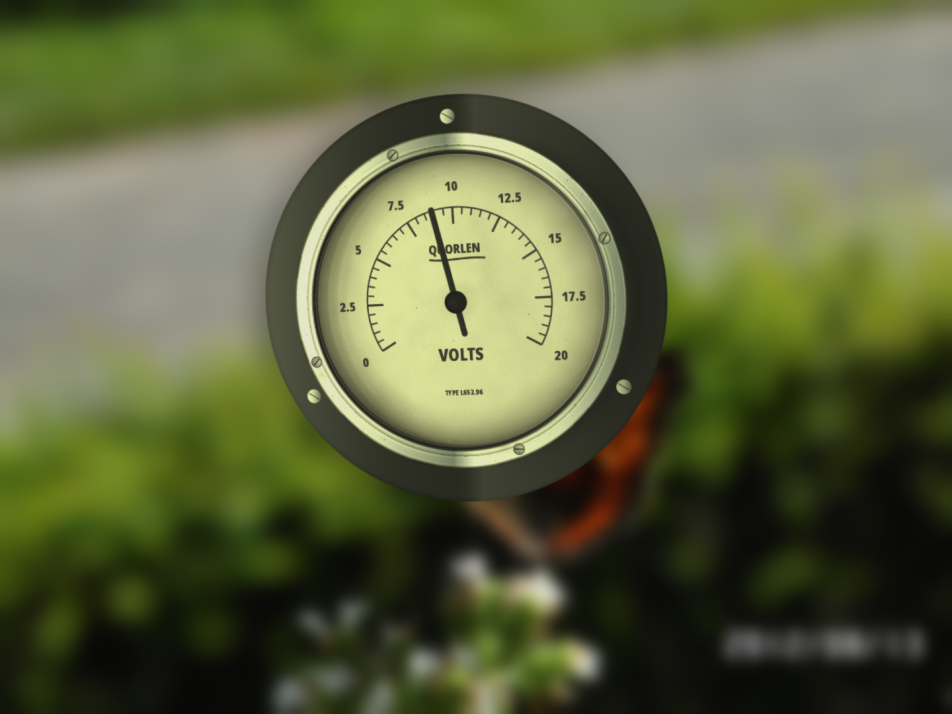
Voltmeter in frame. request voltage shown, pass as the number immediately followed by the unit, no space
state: 9V
